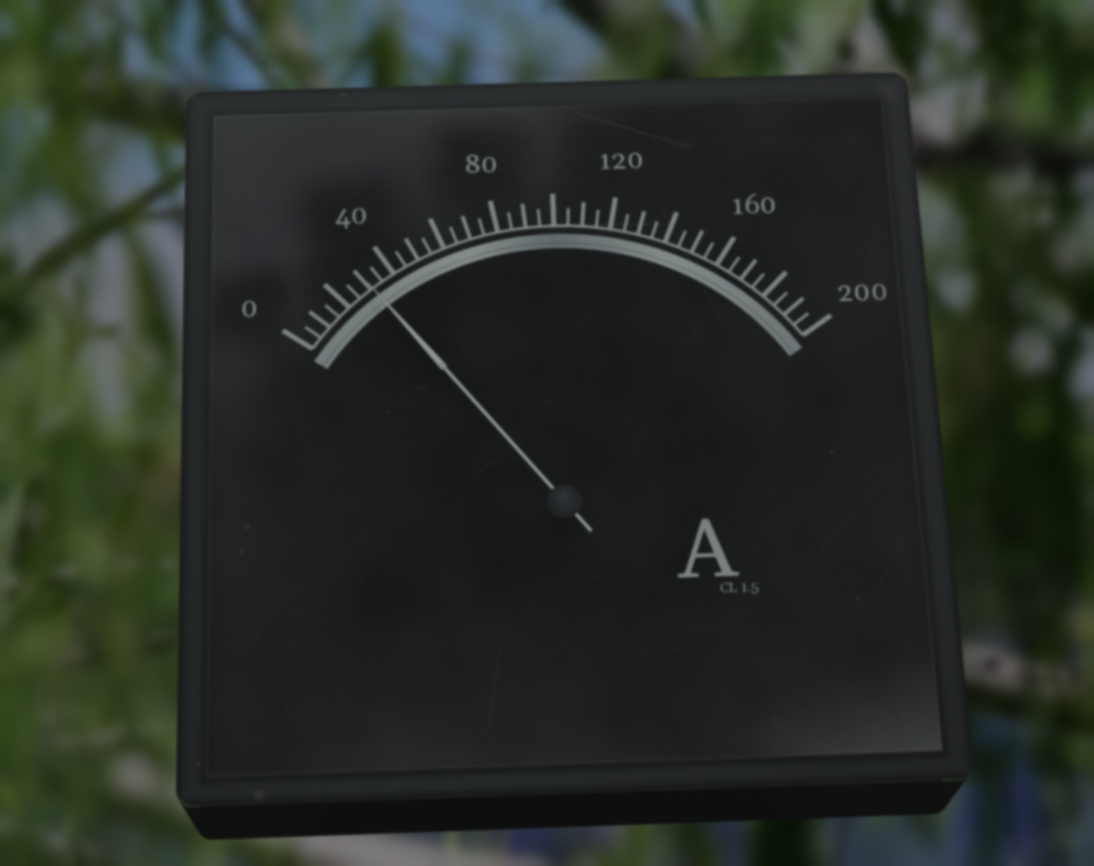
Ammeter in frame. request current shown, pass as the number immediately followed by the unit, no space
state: 30A
